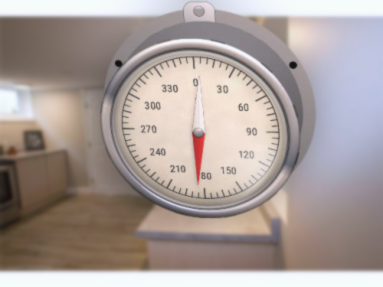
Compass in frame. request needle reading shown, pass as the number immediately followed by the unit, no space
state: 185°
